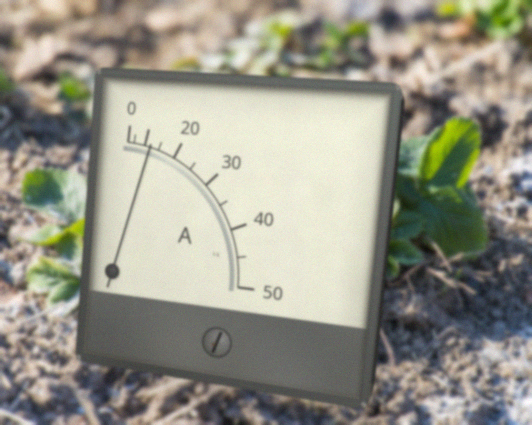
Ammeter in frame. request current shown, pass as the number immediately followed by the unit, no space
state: 12.5A
